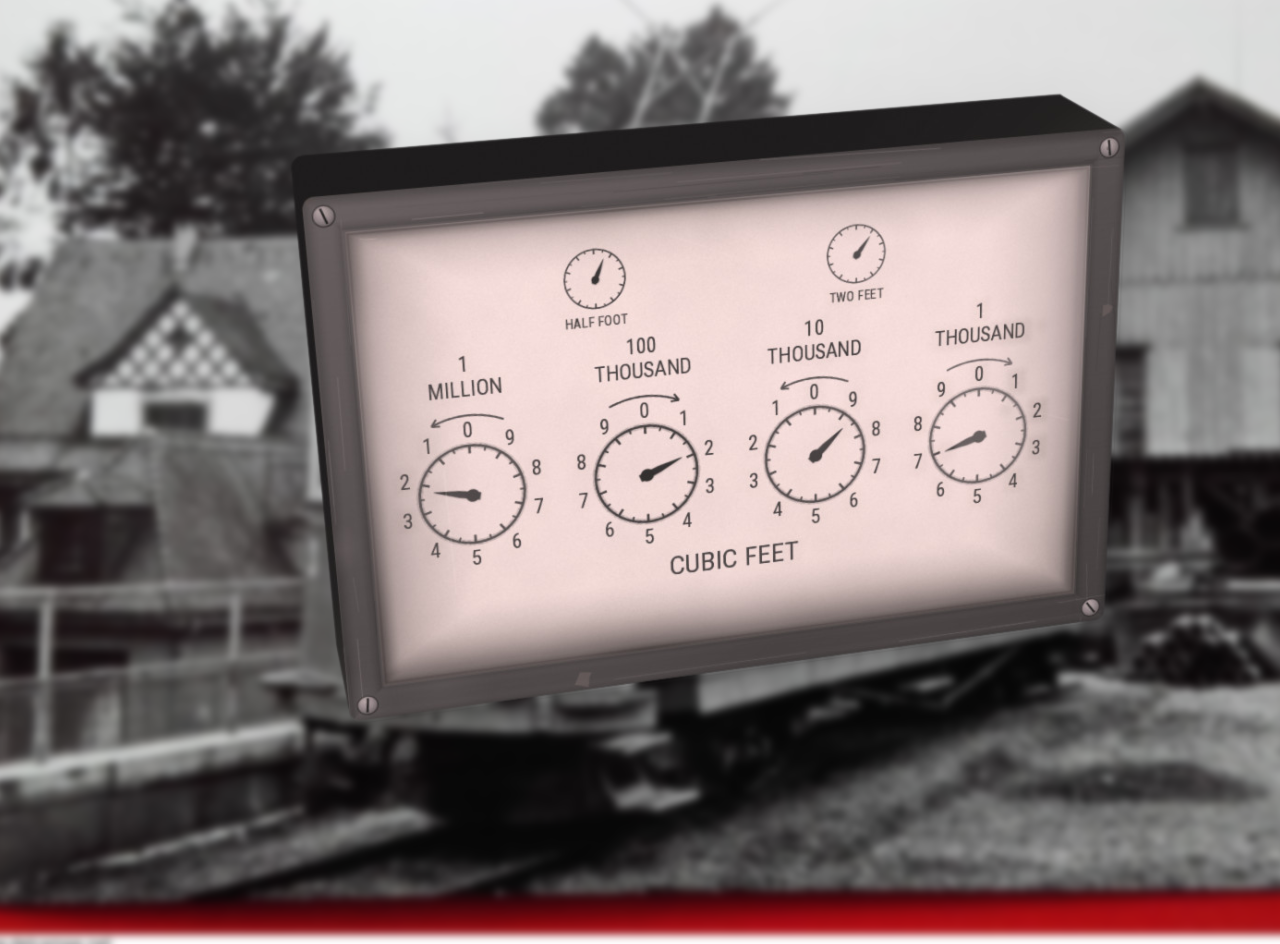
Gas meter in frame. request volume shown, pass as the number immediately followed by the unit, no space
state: 218700ft³
